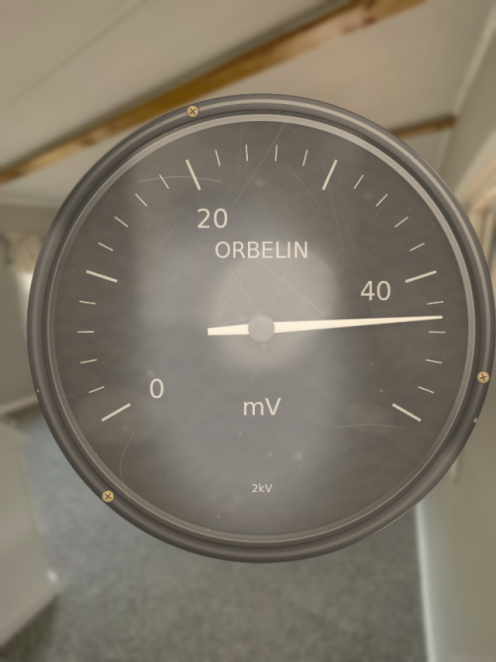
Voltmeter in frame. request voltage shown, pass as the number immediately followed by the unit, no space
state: 43mV
